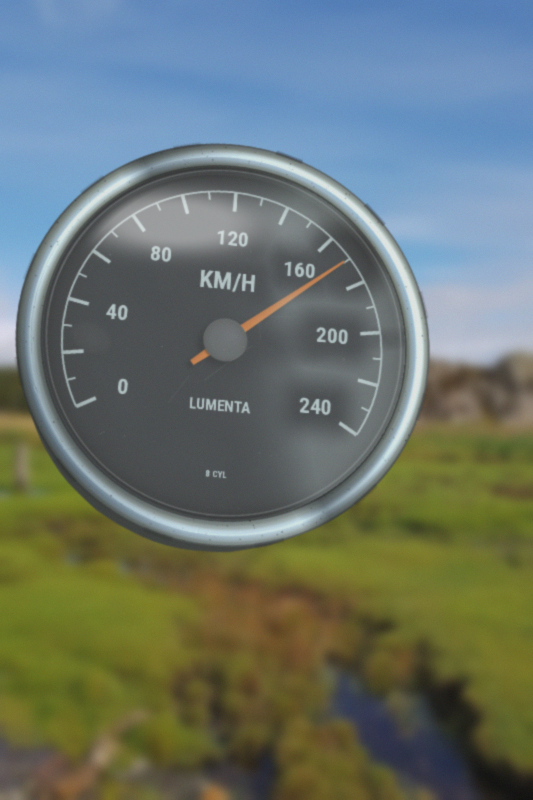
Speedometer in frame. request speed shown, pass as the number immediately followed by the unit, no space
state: 170km/h
